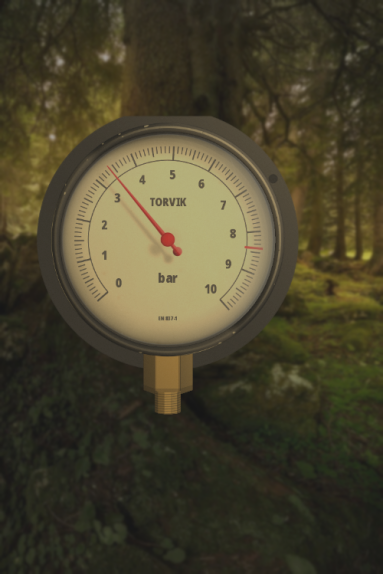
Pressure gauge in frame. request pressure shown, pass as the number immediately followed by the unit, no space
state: 3.4bar
